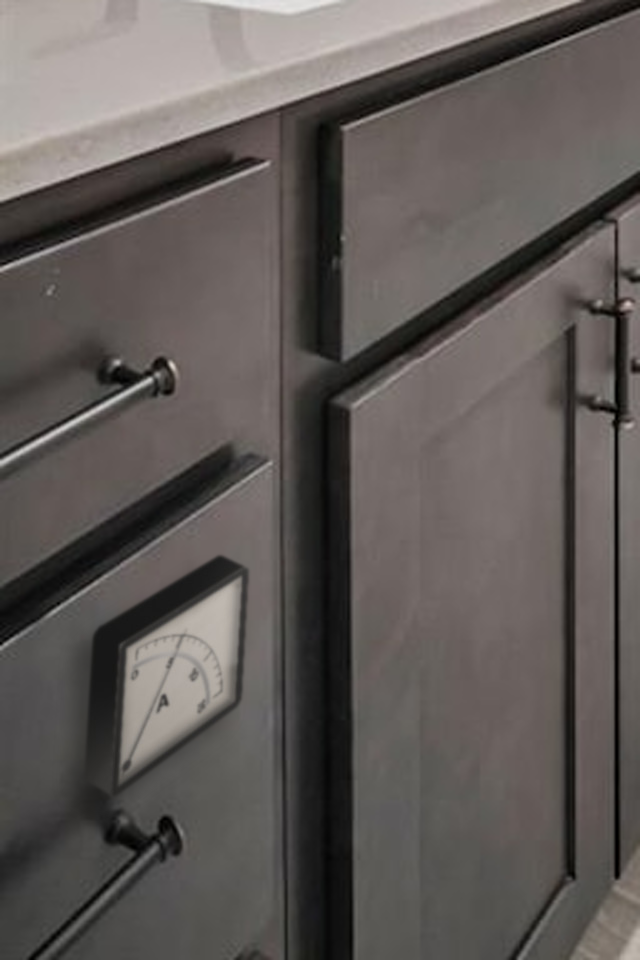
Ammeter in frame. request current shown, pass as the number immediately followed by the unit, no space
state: 5A
